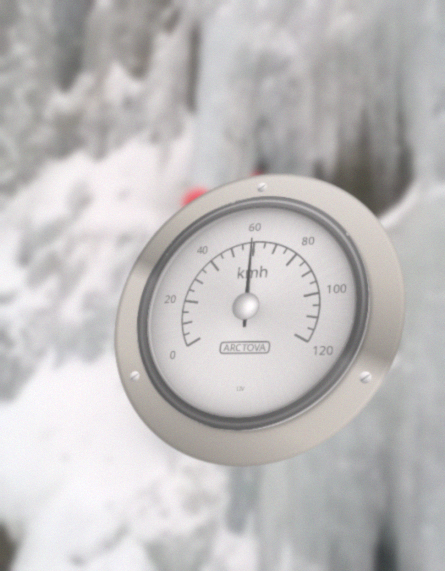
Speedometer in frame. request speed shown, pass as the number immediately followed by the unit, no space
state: 60km/h
